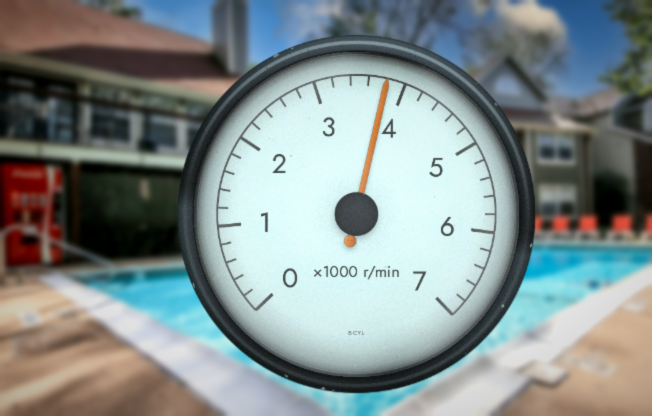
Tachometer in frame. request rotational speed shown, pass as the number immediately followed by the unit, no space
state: 3800rpm
